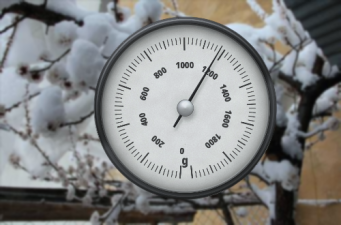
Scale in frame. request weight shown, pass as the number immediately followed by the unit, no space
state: 1180g
